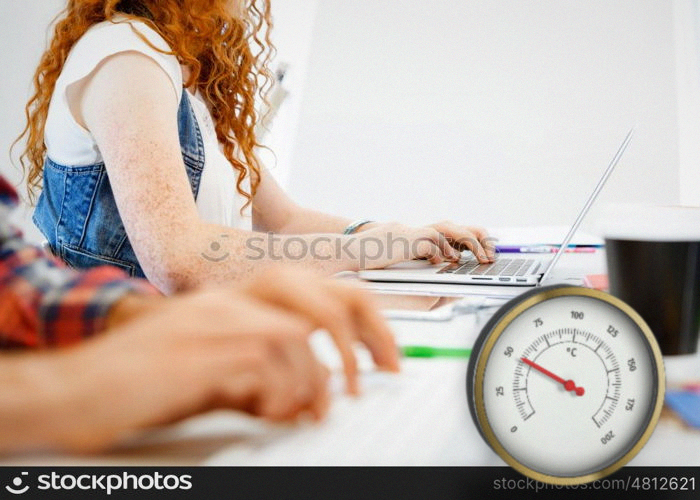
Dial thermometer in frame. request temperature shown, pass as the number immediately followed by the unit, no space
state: 50°C
